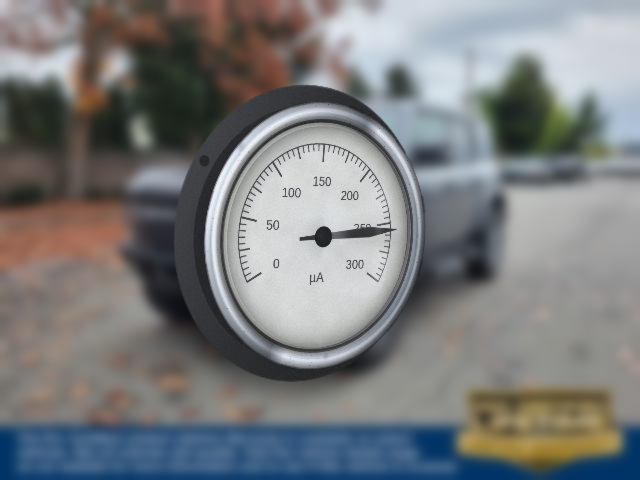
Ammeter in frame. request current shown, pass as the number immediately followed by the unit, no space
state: 255µA
